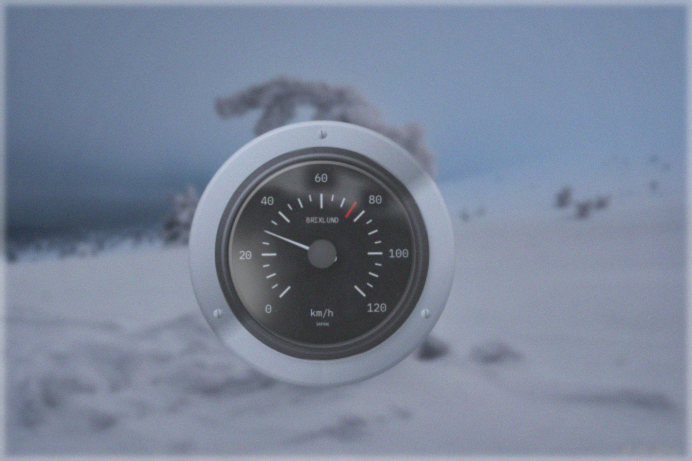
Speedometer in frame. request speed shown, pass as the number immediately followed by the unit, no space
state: 30km/h
